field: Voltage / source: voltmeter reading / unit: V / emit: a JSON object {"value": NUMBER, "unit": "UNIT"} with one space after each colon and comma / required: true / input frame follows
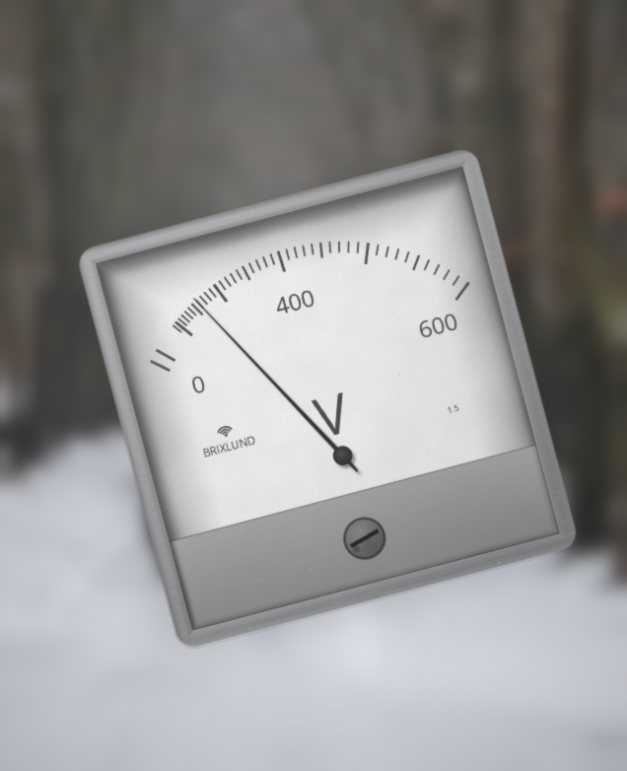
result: {"value": 260, "unit": "V"}
